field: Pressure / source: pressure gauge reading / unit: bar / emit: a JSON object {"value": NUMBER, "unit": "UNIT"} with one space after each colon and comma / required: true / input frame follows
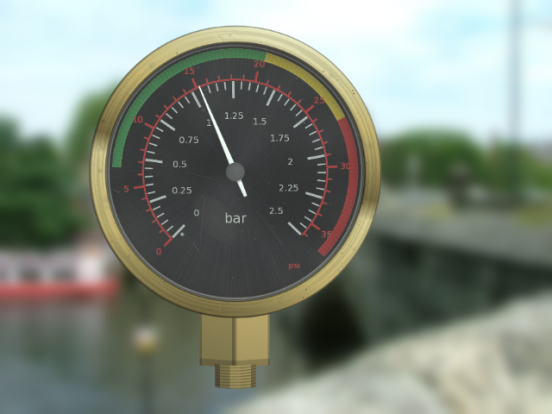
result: {"value": 1.05, "unit": "bar"}
